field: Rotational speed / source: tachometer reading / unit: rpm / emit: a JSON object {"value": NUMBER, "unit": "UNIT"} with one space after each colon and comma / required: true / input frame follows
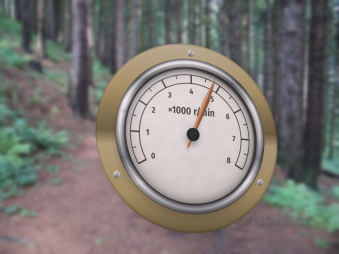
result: {"value": 4750, "unit": "rpm"}
